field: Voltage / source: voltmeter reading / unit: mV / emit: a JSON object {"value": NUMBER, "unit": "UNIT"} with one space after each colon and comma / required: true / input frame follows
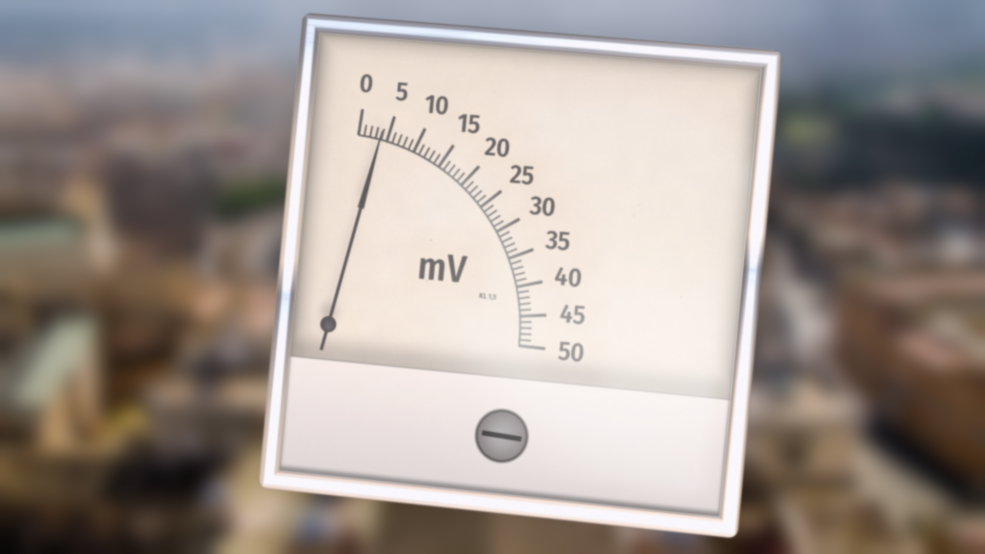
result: {"value": 4, "unit": "mV"}
